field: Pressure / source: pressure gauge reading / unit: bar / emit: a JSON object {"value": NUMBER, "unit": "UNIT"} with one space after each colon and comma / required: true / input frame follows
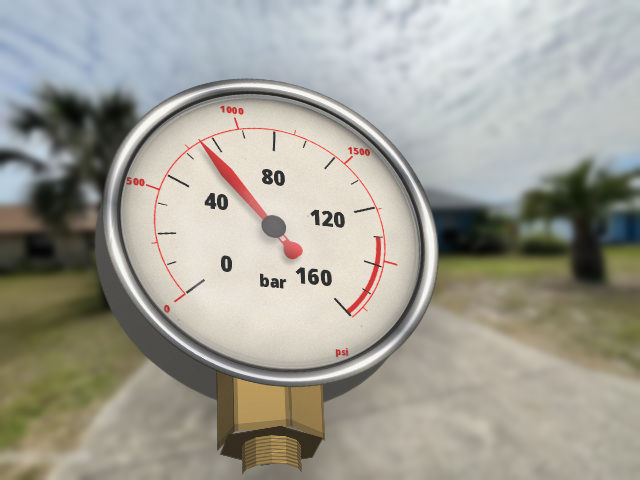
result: {"value": 55, "unit": "bar"}
